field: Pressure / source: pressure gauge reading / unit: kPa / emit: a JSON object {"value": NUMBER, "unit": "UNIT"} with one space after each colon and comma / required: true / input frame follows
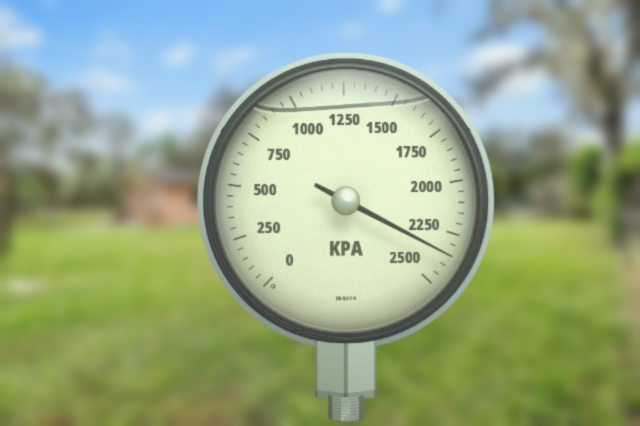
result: {"value": 2350, "unit": "kPa"}
